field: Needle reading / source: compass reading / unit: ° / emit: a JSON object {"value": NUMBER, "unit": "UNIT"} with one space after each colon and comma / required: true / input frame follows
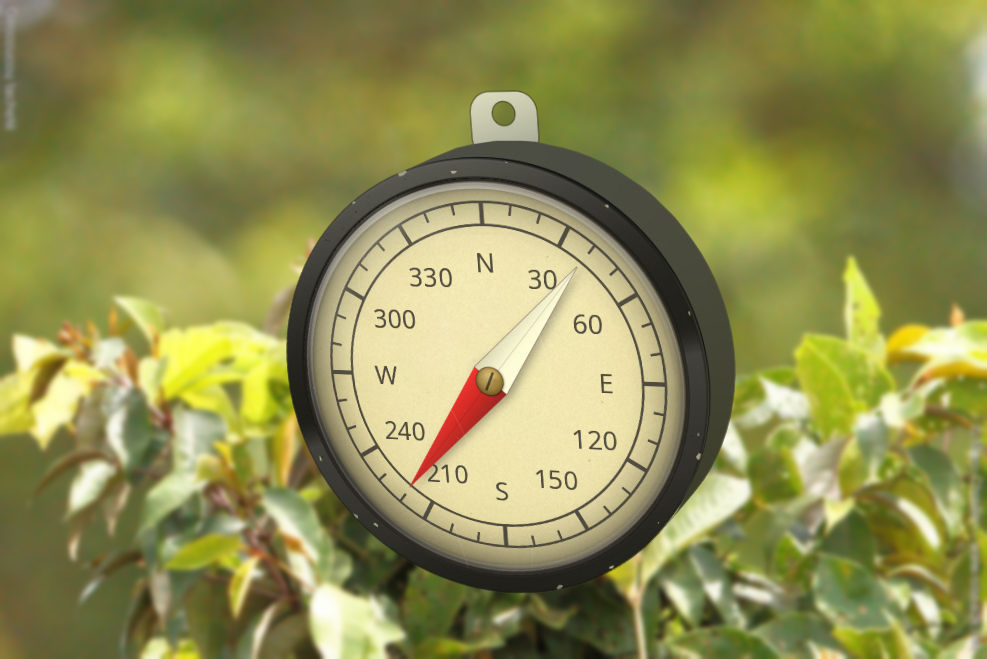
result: {"value": 220, "unit": "°"}
